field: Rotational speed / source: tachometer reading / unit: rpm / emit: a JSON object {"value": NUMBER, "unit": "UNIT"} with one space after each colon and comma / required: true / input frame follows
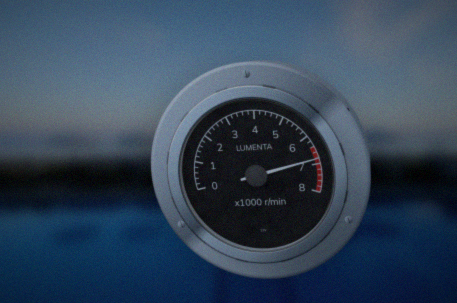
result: {"value": 6800, "unit": "rpm"}
